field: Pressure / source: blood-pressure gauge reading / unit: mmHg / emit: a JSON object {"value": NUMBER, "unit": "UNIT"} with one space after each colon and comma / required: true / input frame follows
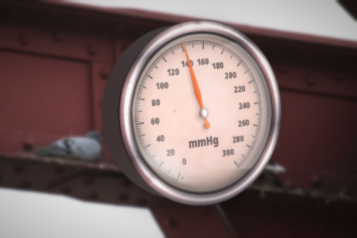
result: {"value": 140, "unit": "mmHg"}
